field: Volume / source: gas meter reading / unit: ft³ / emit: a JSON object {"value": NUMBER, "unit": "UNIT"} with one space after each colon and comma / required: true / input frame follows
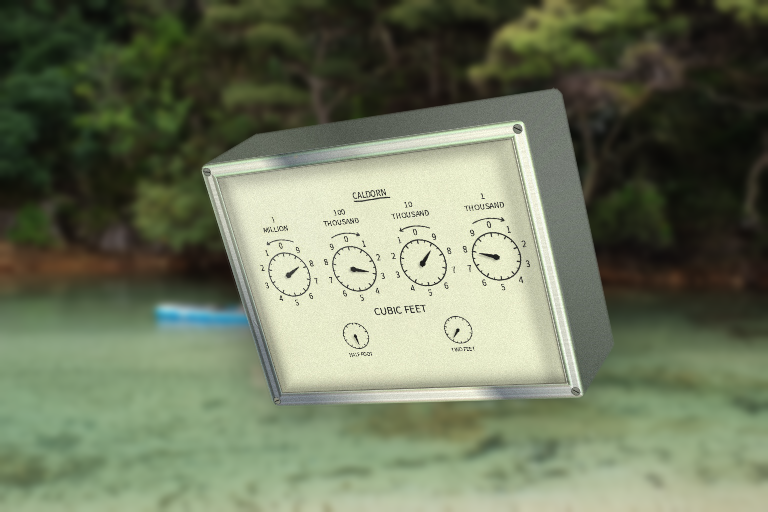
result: {"value": 828800, "unit": "ft³"}
